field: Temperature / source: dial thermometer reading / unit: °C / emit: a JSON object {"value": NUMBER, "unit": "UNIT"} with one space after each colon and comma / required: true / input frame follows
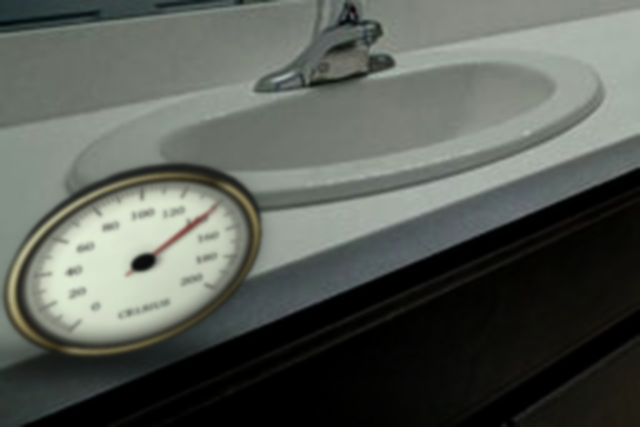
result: {"value": 140, "unit": "°C"}
